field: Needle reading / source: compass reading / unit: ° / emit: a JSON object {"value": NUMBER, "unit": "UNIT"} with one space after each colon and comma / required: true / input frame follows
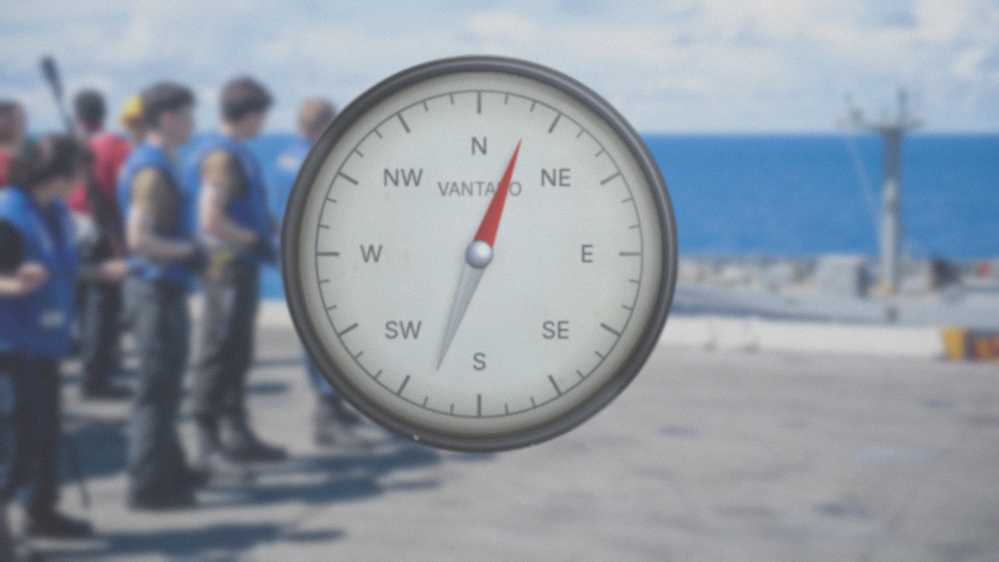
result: {"value": 20, "unit": "°"}
